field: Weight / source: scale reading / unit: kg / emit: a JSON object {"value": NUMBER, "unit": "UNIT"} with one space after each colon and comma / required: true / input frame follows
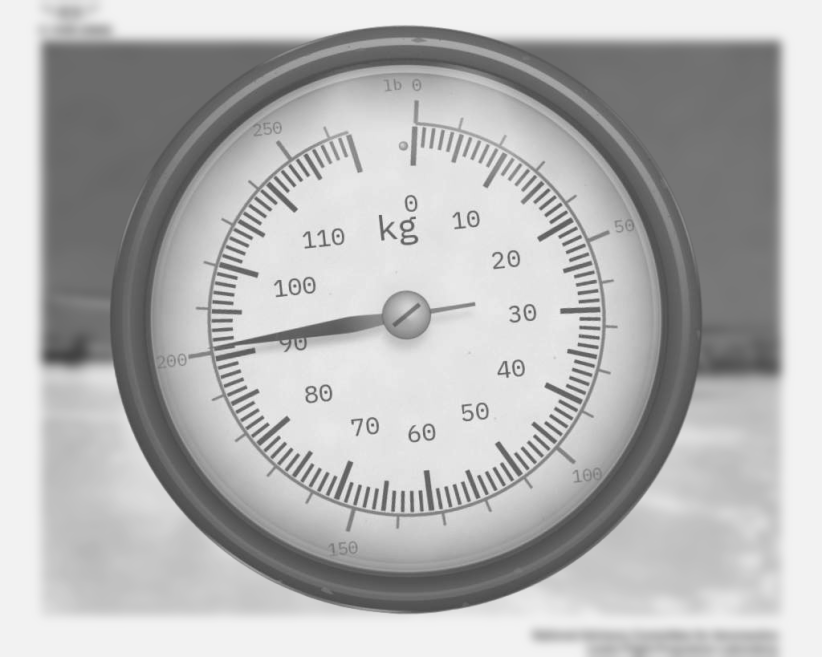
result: {"value": 91, "unit": "kg"}
